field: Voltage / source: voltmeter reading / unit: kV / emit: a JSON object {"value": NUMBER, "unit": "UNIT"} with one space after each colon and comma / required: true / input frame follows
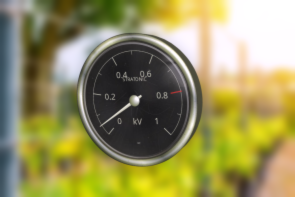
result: {"value": 0.05, "unit": "kV"}
